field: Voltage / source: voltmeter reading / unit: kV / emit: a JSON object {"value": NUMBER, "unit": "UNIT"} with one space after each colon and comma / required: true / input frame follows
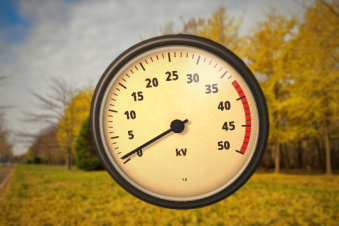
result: {"value": 1, "unit": "kV"}
